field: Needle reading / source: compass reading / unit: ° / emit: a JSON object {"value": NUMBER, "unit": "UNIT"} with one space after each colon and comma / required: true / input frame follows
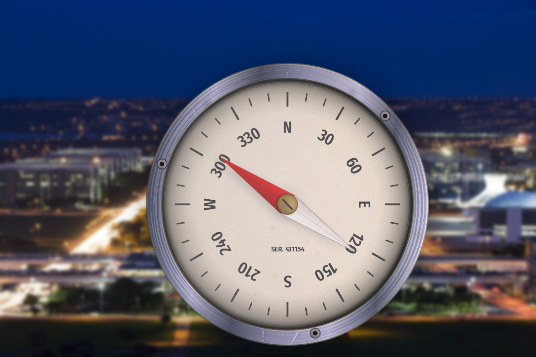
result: {"value": 305, "unit": "°"}
